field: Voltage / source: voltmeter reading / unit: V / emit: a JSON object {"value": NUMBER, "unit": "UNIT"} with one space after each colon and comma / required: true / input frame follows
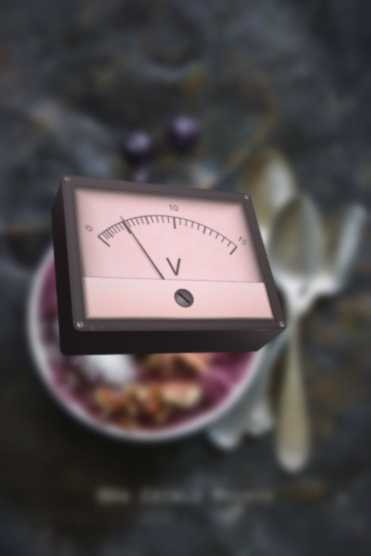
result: {"value": 5, "unit": "V"}
